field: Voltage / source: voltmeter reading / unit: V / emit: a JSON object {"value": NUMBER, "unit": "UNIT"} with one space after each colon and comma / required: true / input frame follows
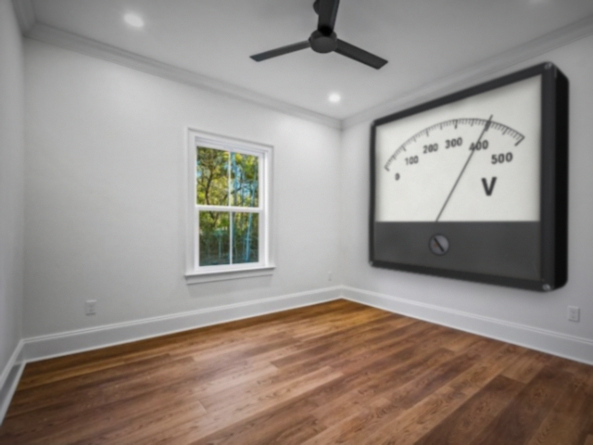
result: {"value": 400, "unit": "V"}
